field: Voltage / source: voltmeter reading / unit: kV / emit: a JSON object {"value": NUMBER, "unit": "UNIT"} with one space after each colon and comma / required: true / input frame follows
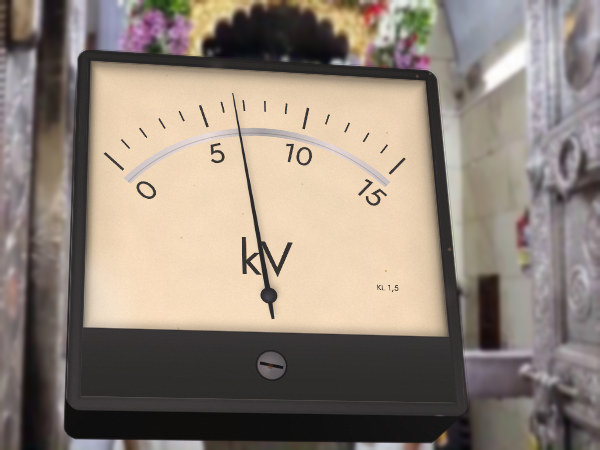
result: {"value": 6.5, "unit": "kV"}
